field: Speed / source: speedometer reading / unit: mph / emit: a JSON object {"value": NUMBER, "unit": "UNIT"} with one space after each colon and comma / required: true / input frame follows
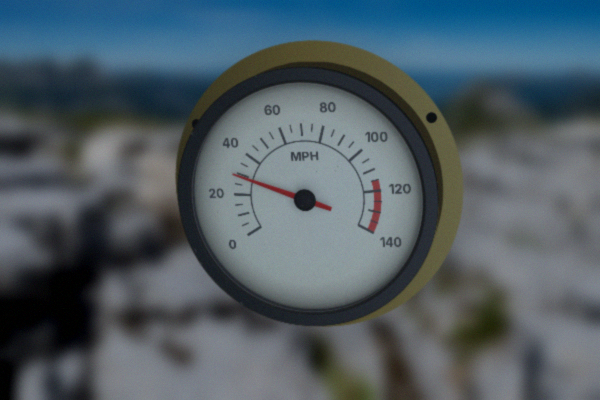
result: {"value": 30, "unit": "mph"}
